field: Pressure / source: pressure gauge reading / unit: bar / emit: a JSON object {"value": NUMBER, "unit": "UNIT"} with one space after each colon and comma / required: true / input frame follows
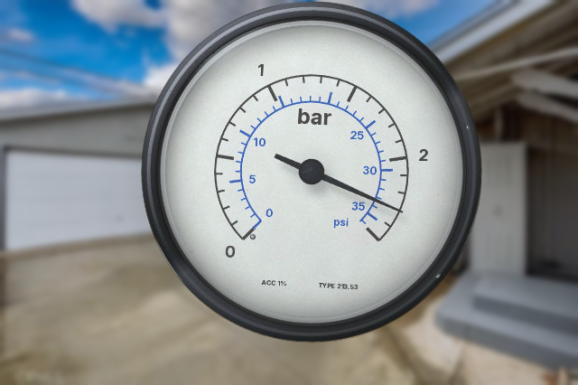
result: {"value": 2.3, "unit": "bar"}
